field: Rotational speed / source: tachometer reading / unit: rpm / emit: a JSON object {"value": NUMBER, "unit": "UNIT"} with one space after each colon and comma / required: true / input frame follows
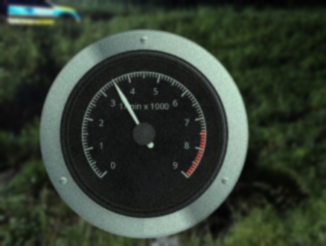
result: {"value": 3500, "unit": "rpm"}
